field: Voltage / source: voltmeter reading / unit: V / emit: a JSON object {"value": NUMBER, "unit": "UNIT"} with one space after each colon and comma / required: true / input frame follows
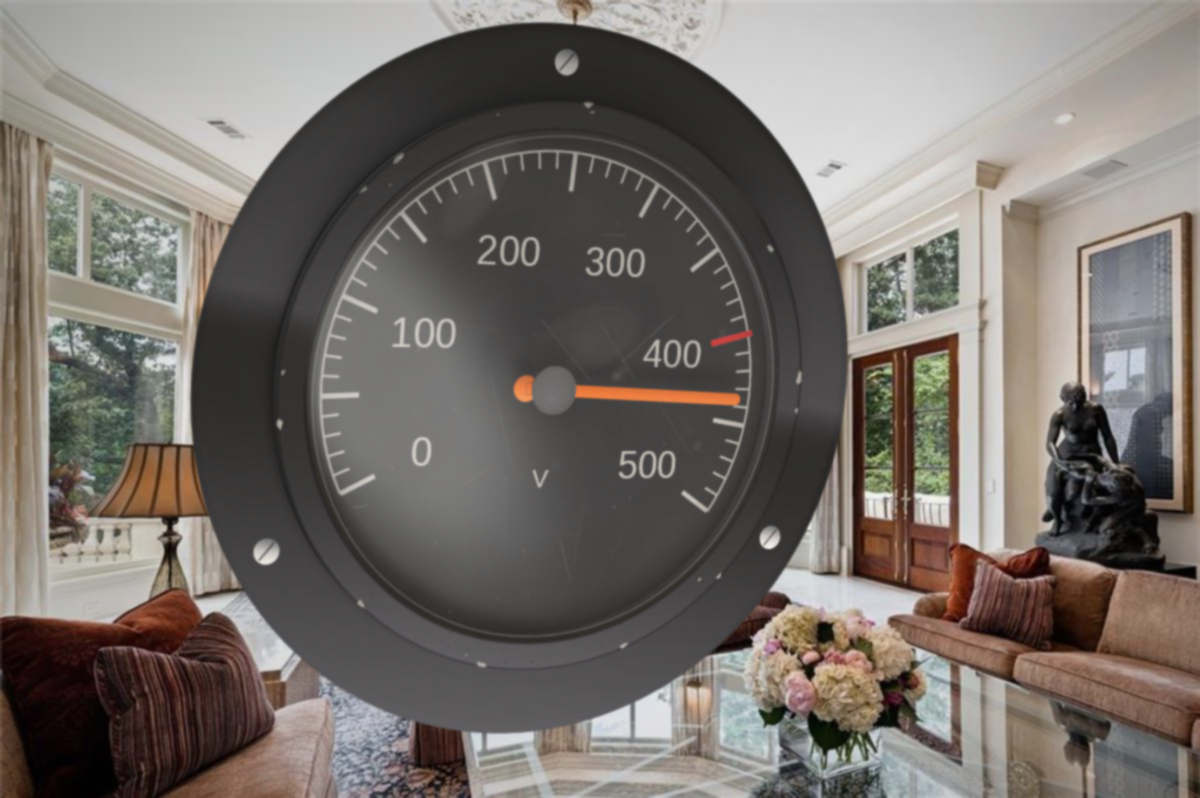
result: {"value": 435, "unit": "V"}
